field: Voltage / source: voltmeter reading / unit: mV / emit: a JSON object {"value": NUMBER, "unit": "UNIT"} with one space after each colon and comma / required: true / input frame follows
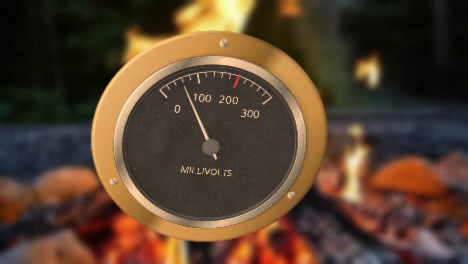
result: {"value": 60, "unit": "mV"}
